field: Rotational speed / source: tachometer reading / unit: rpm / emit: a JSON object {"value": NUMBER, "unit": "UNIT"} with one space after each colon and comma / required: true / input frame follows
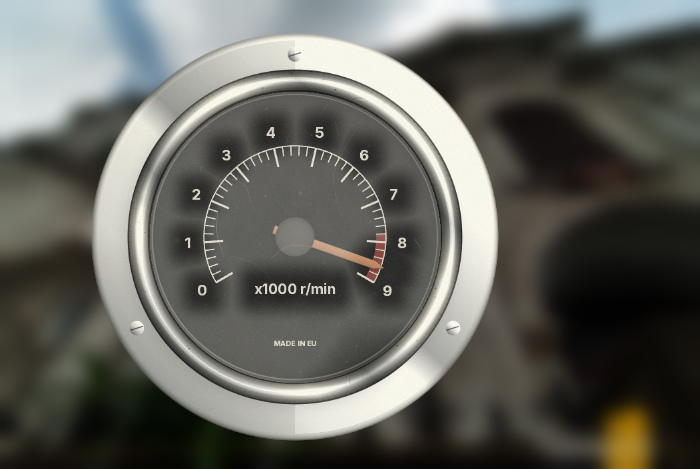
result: {"value": 8600, "unit": "rpm"}
